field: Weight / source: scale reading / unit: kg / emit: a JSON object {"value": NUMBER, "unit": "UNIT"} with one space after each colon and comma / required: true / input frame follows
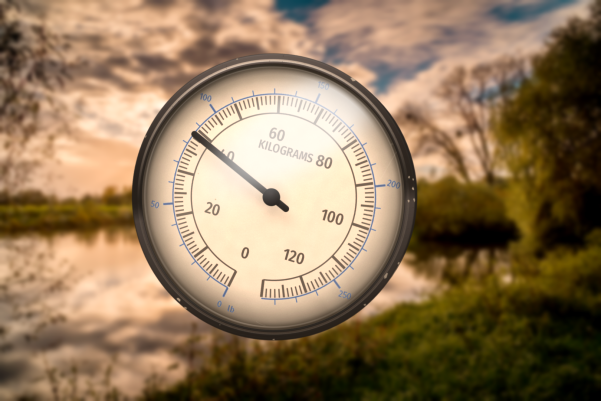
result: {"value": 39, "unit": "kg"}
